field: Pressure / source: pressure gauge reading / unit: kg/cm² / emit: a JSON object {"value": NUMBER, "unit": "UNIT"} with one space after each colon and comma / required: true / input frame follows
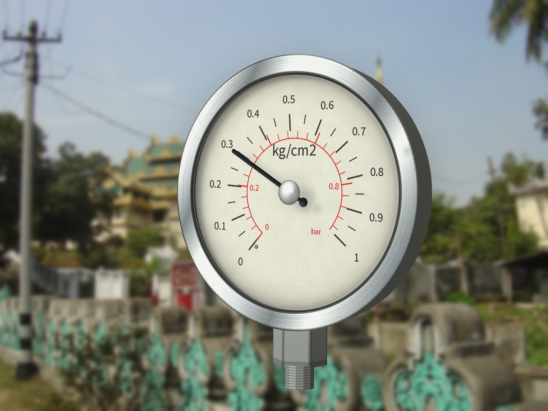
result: {"value": 0.3, "unit": "kg/cm²"}
